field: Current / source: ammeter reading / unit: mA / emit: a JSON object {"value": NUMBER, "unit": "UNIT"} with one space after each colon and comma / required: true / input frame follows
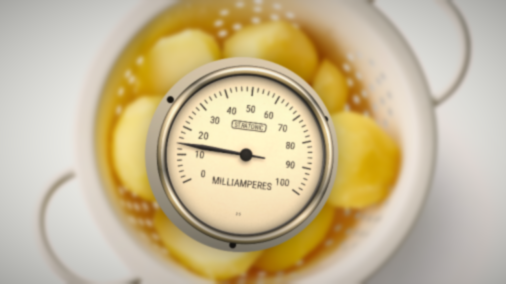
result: {"value": 14, "unit": "mA"}
